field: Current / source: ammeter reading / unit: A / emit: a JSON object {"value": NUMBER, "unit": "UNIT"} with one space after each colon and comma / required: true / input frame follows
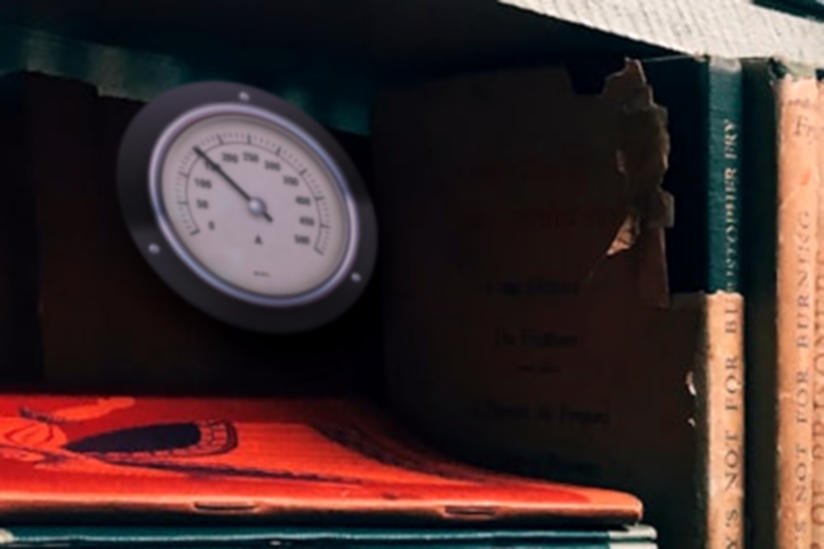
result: {"value": 150, "unit": "A"}
